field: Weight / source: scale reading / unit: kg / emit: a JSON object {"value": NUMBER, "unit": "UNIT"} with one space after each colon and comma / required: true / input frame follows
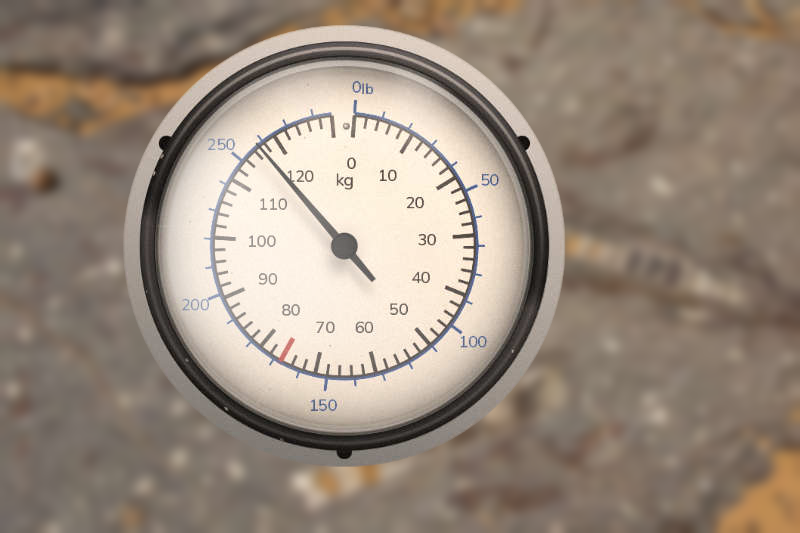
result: {"value": 117, "unit": "kg"}
